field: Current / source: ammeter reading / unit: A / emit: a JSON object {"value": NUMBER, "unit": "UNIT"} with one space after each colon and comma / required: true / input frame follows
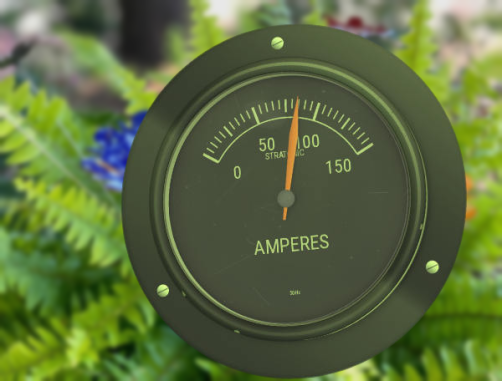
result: {"value": 85, "unit": "A"}
